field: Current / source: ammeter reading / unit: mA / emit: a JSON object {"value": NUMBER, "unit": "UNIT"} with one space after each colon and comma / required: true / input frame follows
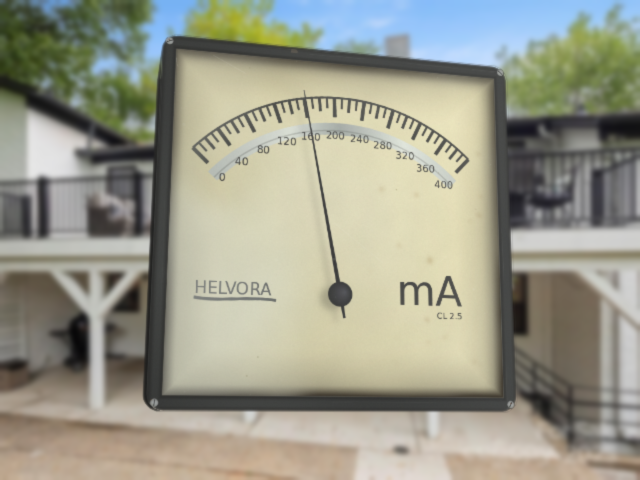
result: {"value": 160, "unit": "mA"}
